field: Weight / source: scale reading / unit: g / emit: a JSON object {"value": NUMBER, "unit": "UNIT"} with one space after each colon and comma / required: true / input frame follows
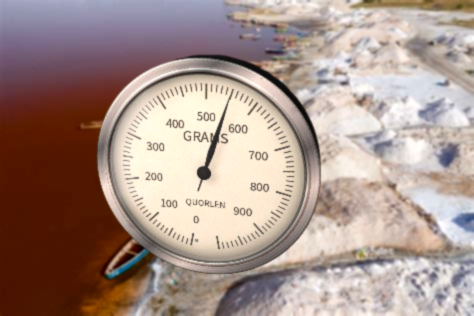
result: {"value": 550, "unit": "g"}
